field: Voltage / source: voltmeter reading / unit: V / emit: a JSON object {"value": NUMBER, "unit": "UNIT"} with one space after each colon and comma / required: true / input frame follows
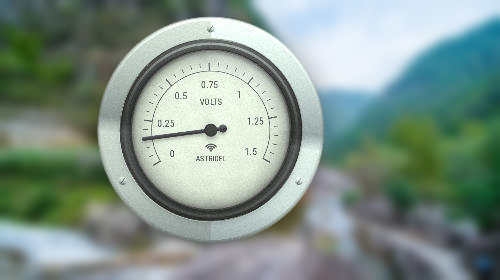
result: {"value": 0.15, "unit": "V"}
